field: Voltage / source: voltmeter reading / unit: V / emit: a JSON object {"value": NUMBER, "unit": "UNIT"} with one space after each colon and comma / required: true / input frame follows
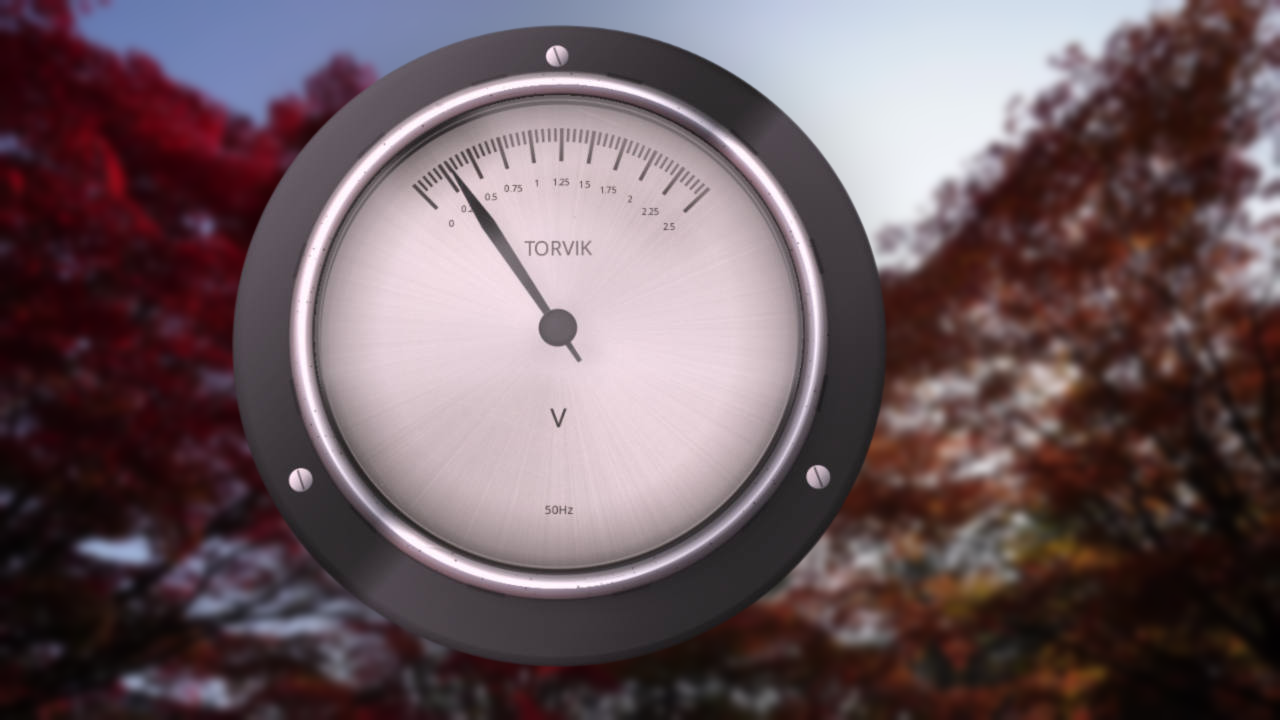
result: {"value": 0.3, "unit": "V"}
